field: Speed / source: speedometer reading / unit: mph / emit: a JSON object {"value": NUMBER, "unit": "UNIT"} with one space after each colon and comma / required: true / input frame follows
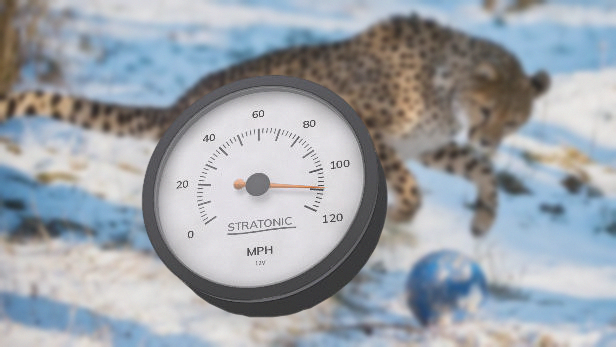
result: {"value": 110, "unit": "mph"}
